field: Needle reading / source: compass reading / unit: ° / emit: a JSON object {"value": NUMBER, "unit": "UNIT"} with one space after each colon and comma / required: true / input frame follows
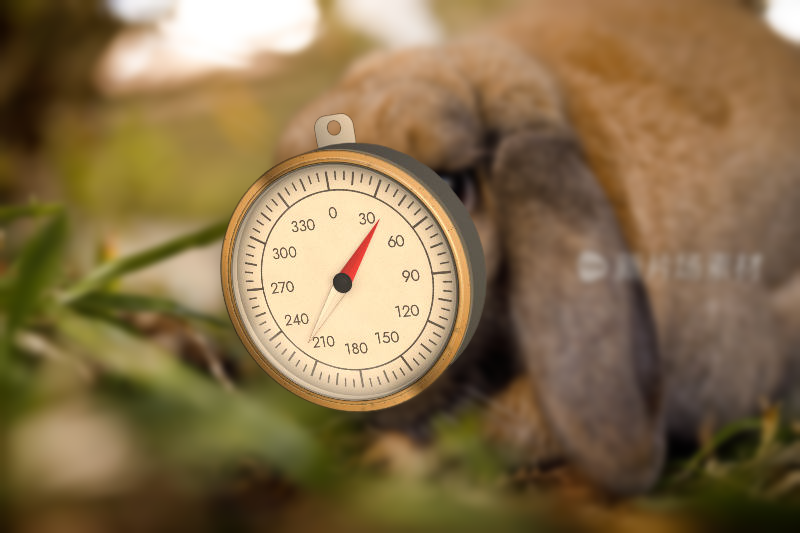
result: {"value": 40, "unit": "°"}
